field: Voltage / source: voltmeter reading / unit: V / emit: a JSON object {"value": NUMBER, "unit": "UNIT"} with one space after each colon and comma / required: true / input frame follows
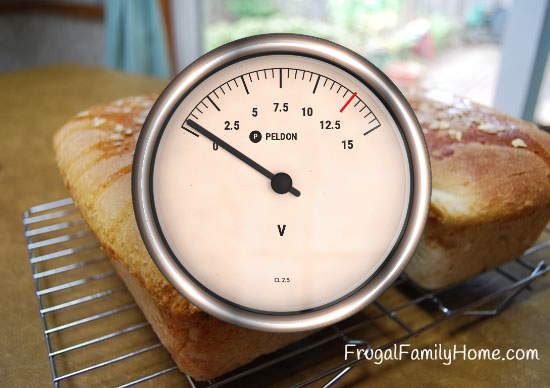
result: {"value": 0.5, "unit": "V"}
